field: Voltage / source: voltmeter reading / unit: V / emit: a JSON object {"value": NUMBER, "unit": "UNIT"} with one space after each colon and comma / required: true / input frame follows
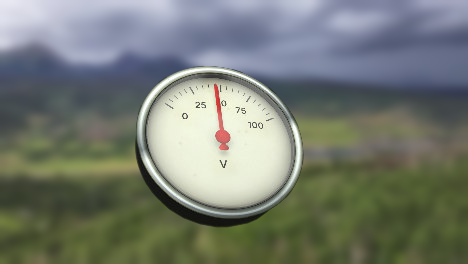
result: {"value": 45, "unit": "V"}
